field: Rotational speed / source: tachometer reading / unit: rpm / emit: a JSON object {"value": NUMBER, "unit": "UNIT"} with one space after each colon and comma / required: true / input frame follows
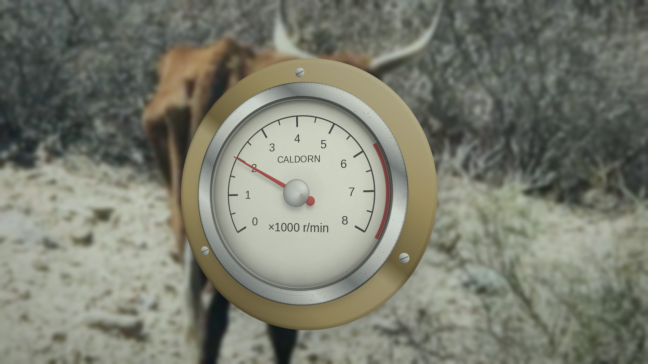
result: {"value": 2000, "unit": "rpm"}
